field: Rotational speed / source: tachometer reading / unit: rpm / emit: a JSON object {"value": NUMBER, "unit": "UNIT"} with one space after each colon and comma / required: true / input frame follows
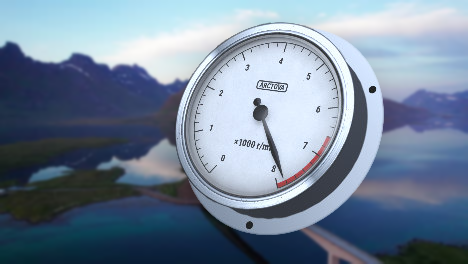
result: {"value": 7800, "unit": "rpm"}
